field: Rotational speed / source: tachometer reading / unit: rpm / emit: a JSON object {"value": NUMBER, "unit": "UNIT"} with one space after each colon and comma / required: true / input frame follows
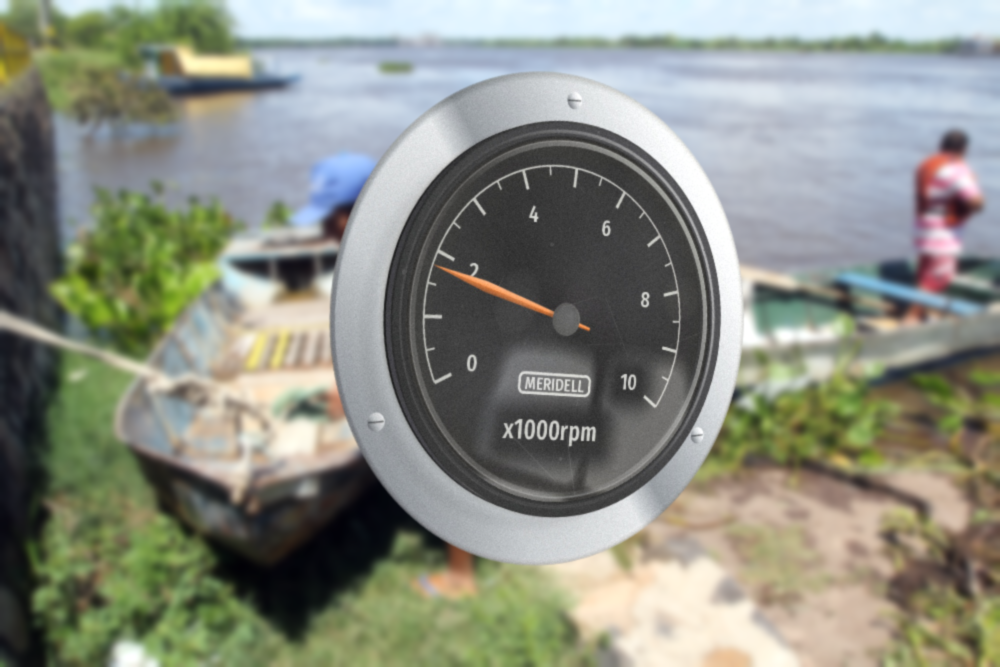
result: {"value": 1750, "unit": "rpm"}
